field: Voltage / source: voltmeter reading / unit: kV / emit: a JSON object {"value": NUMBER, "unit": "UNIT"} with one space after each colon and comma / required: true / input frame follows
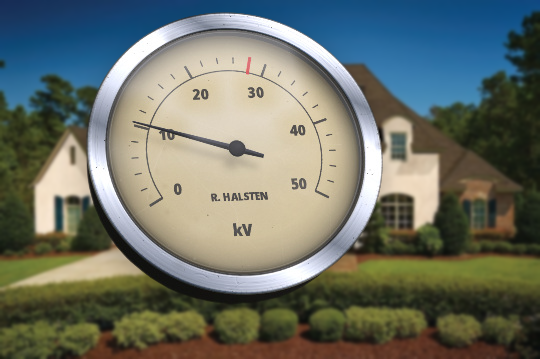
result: {"value": 10, "unit": "kV"}
